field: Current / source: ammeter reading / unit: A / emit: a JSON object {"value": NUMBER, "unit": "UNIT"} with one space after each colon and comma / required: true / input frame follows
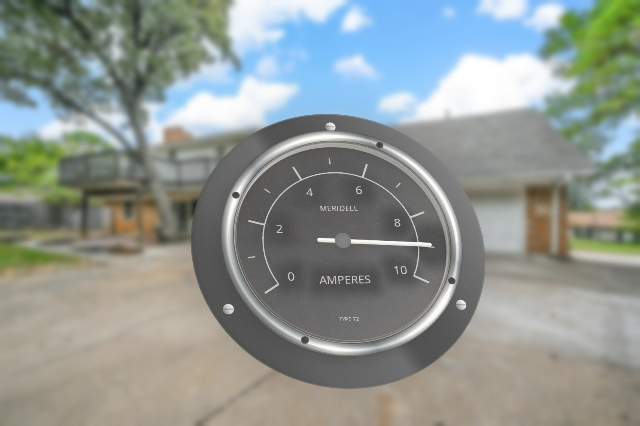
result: {"value": 9, "unit": "A"}
